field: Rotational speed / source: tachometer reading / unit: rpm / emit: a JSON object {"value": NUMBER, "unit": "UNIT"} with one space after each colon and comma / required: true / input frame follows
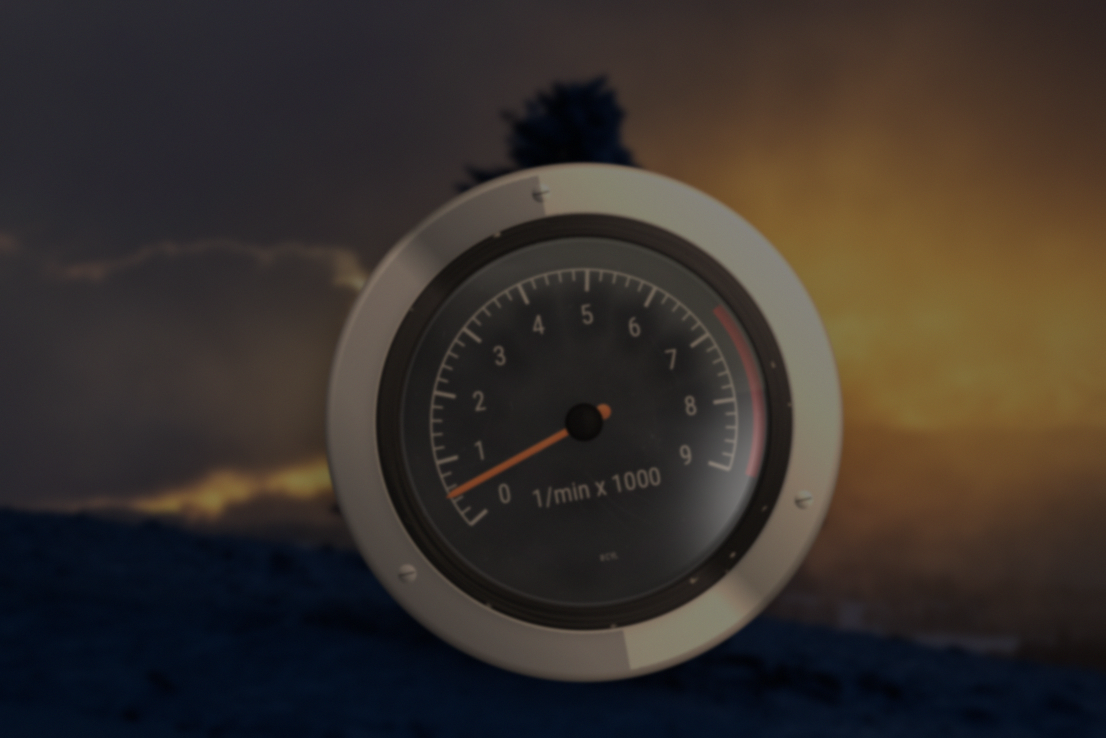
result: {"value": 500, "unit": "rpm"}
